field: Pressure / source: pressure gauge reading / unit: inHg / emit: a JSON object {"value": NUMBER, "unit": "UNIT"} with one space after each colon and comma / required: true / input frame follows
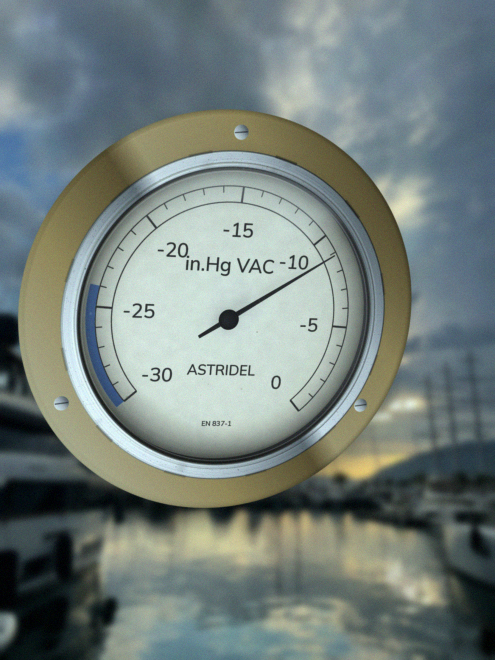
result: {"value": -9, "unit": "inHg"}
